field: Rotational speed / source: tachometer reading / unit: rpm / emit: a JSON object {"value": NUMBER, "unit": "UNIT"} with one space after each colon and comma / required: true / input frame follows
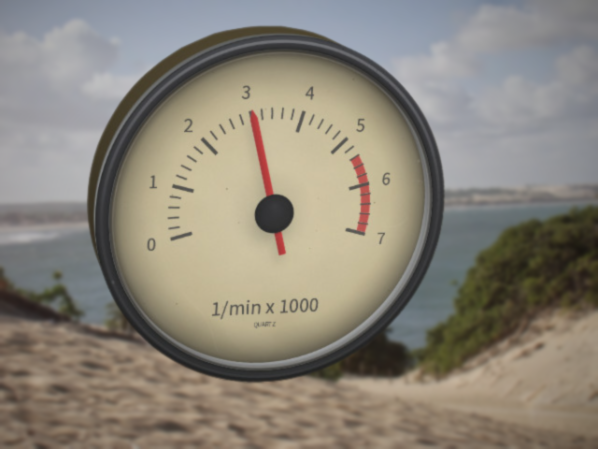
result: {"value": 3000, "unit": "rpm"}
